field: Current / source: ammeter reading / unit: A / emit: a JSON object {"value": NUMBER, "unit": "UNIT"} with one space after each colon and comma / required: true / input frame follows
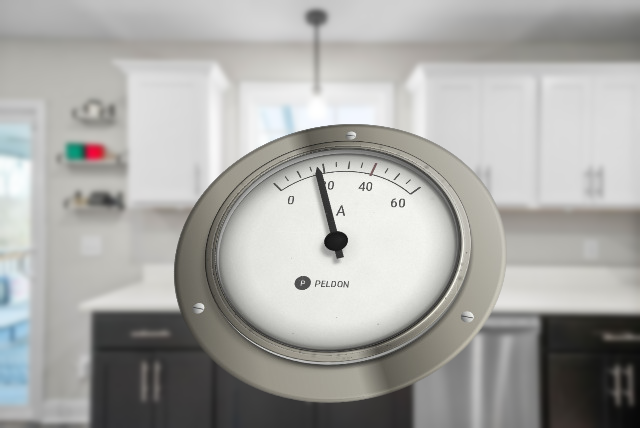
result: {"value": 17.5, "unit": "A"}
